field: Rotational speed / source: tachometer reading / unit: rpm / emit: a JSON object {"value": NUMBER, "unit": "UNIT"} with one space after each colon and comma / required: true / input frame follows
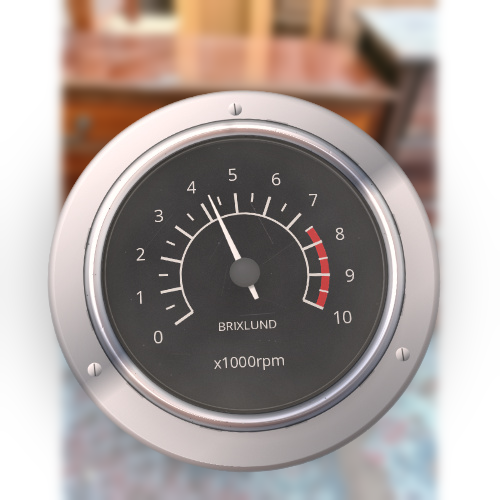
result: {"value": 4250, "unit": "rpm"}
